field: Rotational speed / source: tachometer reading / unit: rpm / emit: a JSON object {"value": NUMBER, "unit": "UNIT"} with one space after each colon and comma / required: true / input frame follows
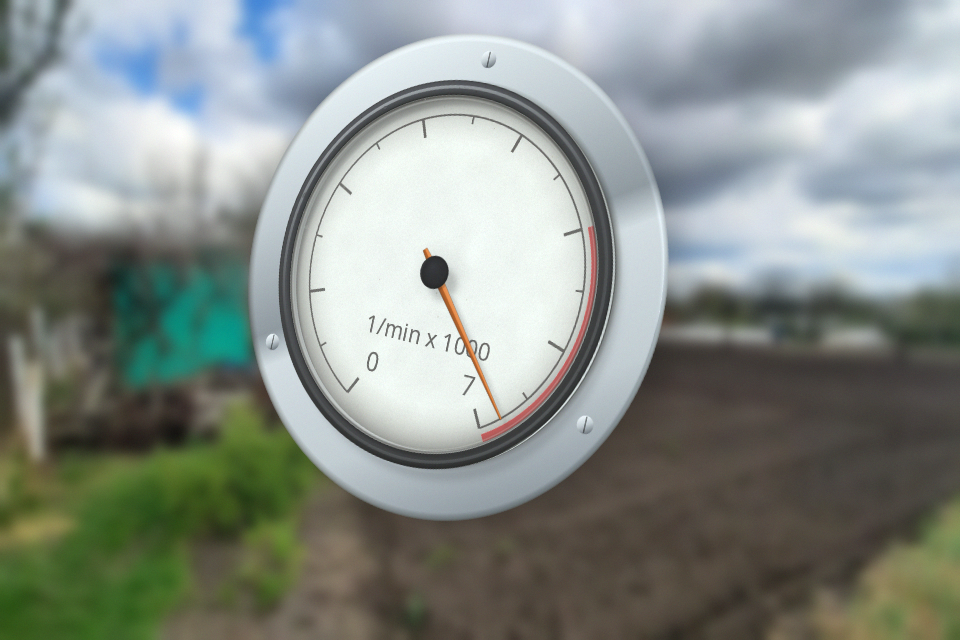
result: {"value": 6750, "unit": "rpm"}
